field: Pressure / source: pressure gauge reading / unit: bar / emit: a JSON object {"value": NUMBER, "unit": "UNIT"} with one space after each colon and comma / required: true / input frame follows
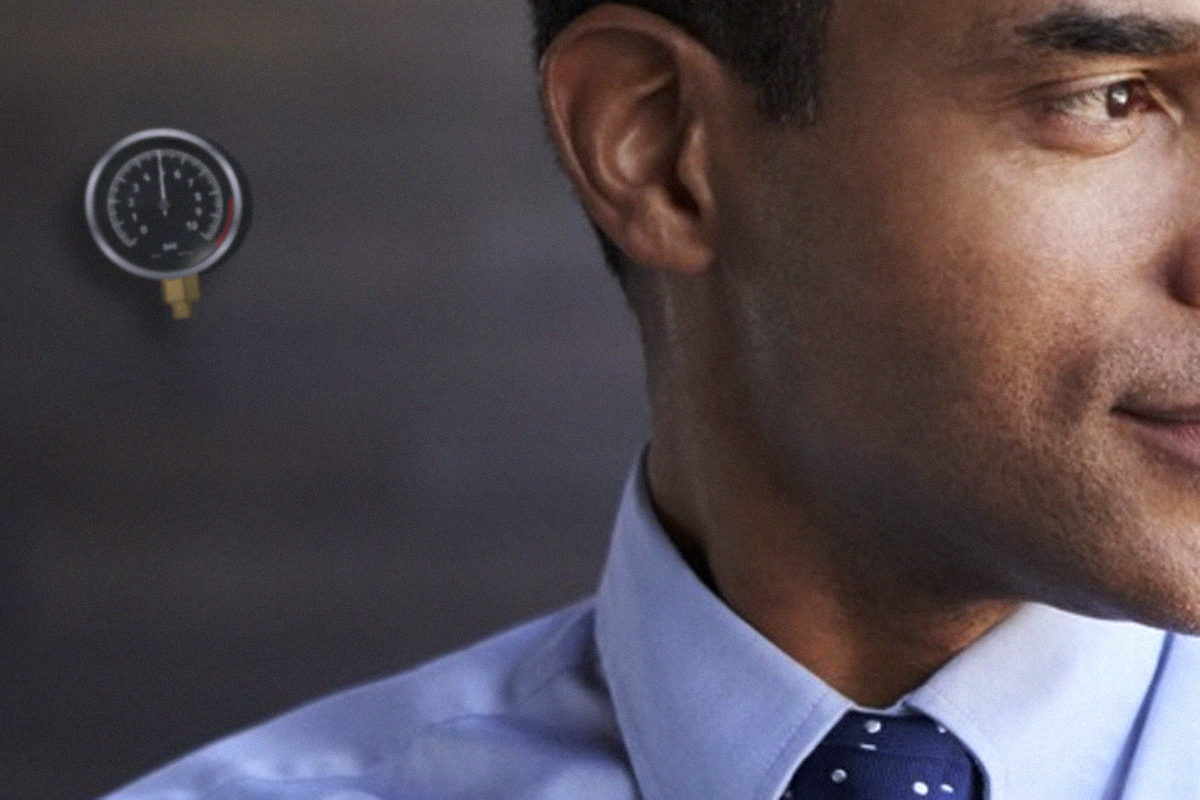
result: {"value": 5, "unit": "bar"}
